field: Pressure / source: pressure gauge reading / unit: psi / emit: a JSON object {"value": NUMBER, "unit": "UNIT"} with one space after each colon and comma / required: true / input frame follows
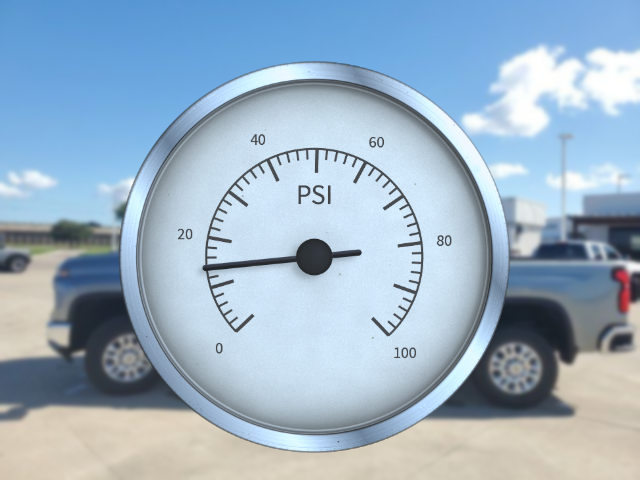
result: {"value": 14, "unit": "psi"}
